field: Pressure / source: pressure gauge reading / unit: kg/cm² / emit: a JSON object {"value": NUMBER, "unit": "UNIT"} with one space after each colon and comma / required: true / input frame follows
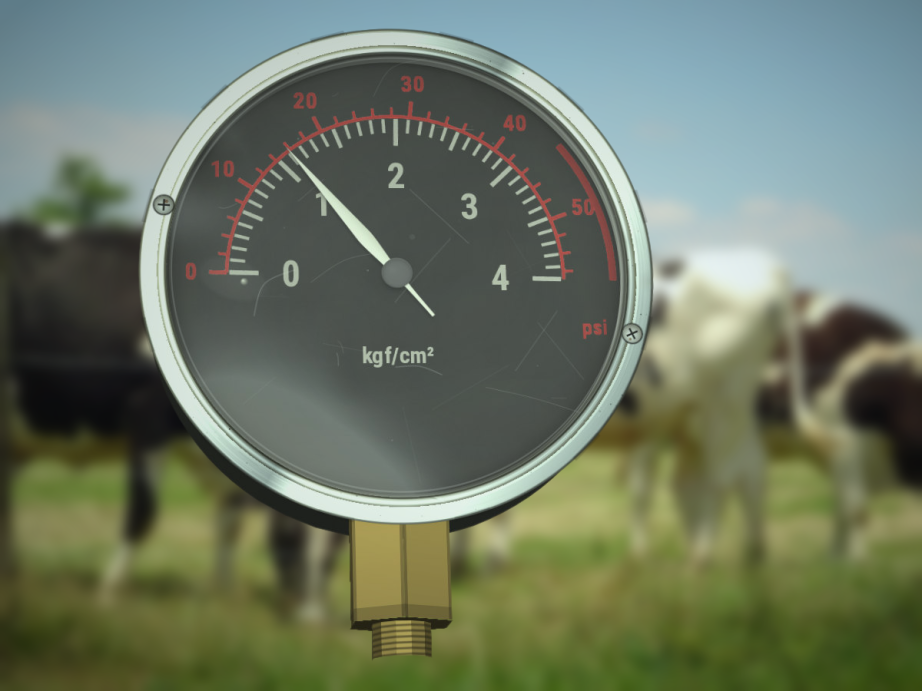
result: {"value": 1.1, "unit": "kg/cm²"}
